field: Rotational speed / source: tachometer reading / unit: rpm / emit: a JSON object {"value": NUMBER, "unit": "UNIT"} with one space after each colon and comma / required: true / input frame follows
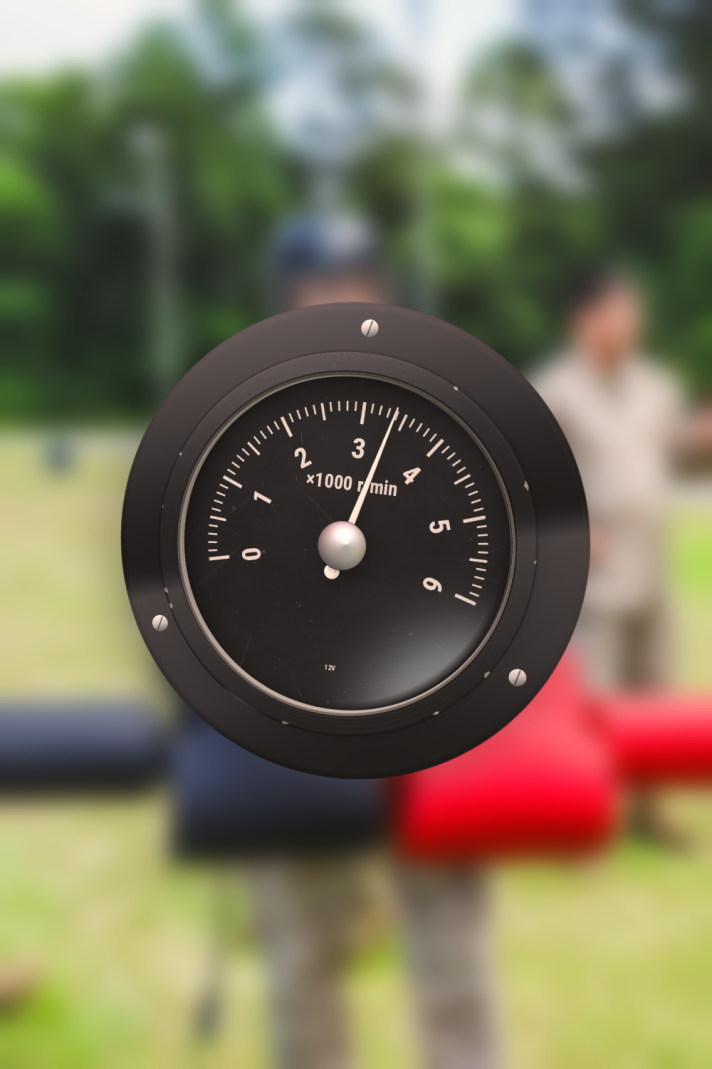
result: {"value": 3400, "unit": "rpm"}
